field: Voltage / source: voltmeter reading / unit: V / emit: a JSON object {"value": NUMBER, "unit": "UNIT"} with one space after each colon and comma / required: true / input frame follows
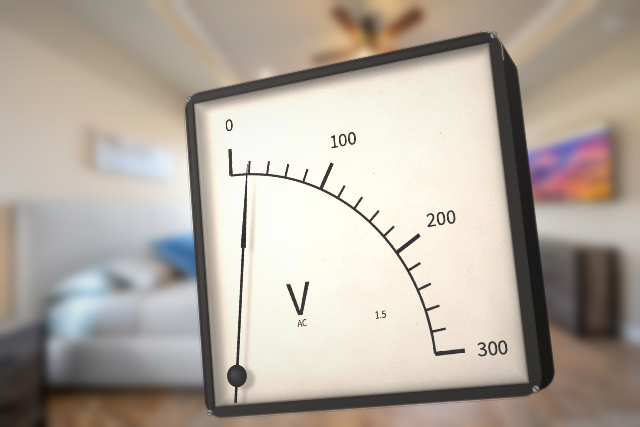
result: {"value": 20, "unit": "V"}
